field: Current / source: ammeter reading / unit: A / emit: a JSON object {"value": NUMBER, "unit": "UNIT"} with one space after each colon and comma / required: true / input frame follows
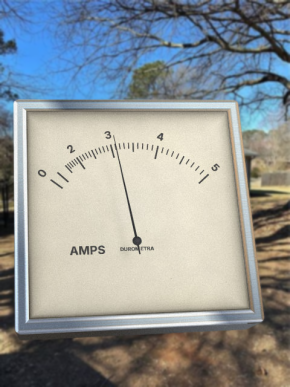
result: {"value": 3.1, "unit": "A"}
